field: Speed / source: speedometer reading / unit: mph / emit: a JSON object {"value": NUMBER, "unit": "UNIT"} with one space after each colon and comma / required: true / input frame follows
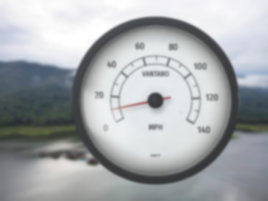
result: {"value": 10, "unit": "mph"}
